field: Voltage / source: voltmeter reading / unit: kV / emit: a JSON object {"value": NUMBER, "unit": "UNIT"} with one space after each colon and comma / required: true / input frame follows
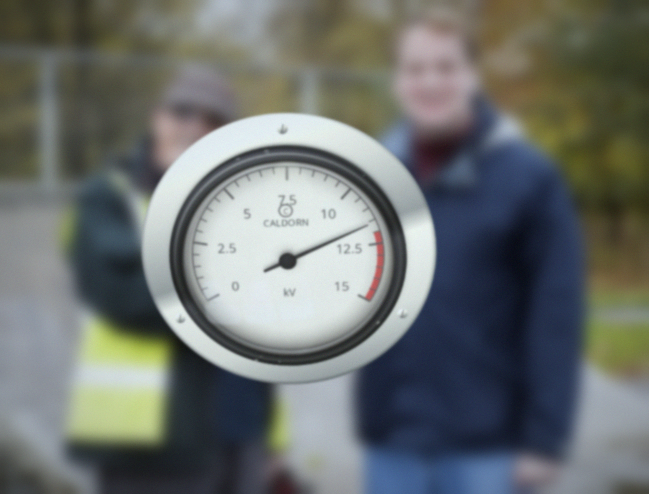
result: {"value": 11.5, "unit": "kV"}
